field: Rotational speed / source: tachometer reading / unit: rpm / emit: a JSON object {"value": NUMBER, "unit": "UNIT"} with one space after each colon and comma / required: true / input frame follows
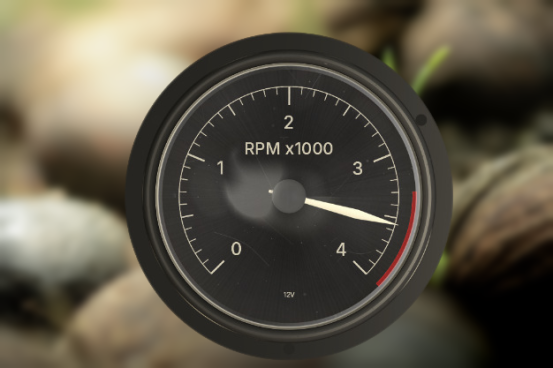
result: {"value": 3550, "unit": "rpm"}
